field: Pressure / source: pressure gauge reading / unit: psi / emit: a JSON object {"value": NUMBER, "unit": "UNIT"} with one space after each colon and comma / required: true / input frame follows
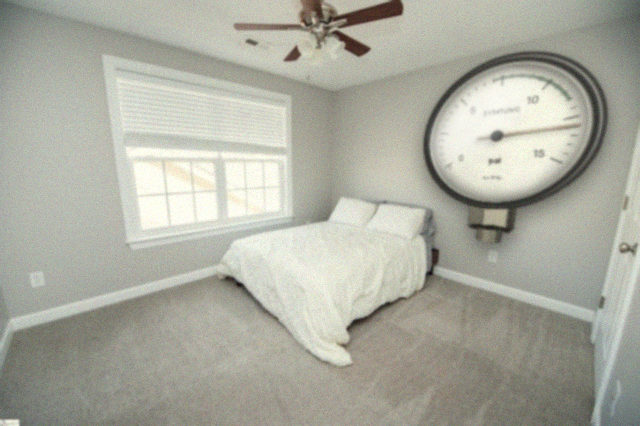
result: {"value": 13, "unit": "psi"}
